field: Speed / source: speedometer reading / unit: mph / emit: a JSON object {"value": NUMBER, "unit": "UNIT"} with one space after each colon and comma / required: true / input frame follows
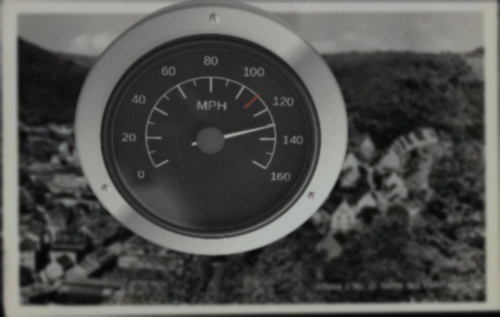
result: {"value": 130, "unit": "mph"}
